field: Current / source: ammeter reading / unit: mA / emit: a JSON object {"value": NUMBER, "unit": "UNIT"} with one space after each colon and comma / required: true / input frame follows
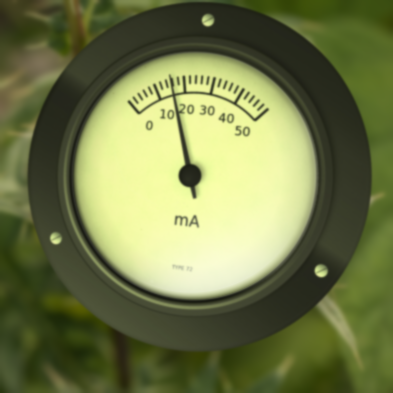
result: {"value": 16, "unit": "mA"}
